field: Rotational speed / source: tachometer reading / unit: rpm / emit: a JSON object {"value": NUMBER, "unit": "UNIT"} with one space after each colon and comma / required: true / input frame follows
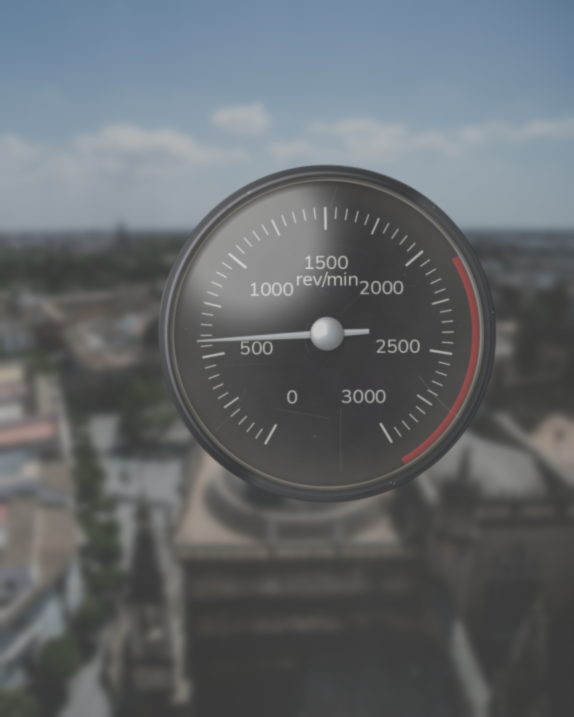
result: {"value": 575, "unit": "rpm"}
